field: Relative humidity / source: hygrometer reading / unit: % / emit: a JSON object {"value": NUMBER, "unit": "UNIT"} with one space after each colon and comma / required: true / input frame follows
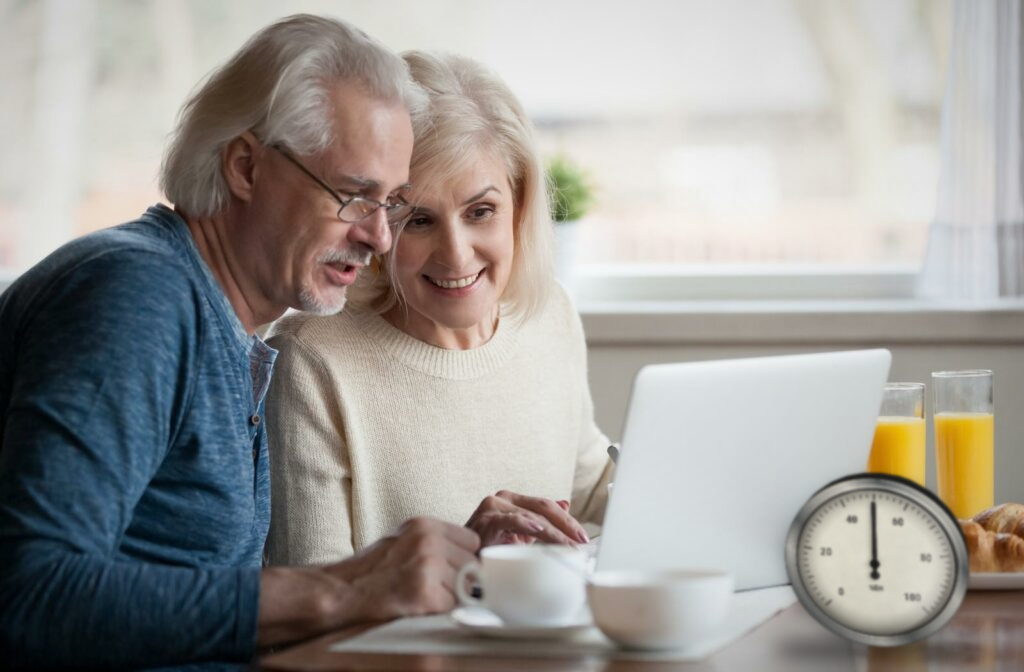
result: {"value": 50, "unit": "%"}
